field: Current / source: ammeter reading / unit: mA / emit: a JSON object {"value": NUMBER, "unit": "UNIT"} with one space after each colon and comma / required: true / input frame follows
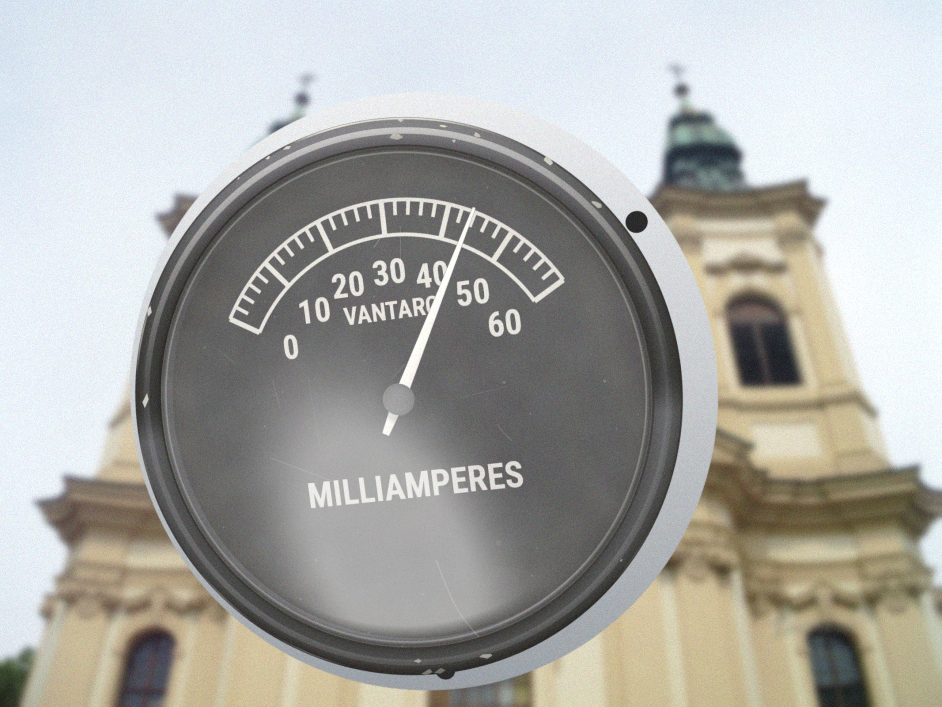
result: {"value": 44, "unit": "mA"}
